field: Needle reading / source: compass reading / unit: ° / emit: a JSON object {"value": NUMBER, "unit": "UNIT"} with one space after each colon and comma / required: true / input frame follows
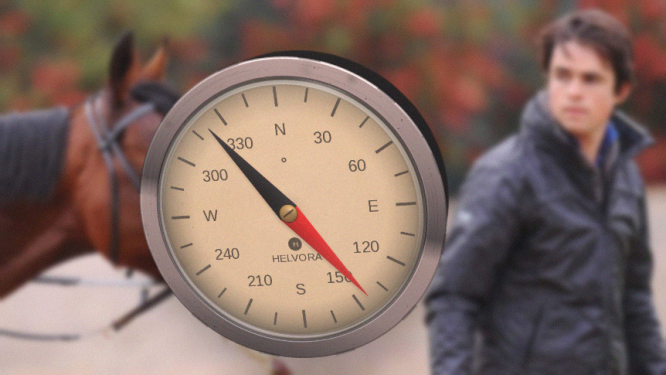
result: {"value": 142.5, "unit": "°"}
